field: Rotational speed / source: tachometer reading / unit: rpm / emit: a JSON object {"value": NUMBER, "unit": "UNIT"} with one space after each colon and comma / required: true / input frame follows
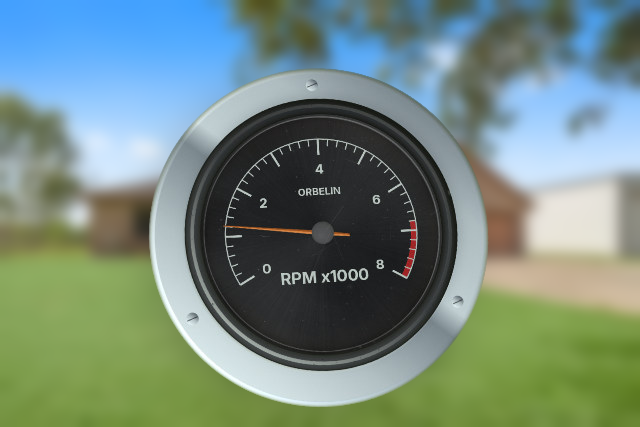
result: {"value": 1200, "unit": "rpm"}
